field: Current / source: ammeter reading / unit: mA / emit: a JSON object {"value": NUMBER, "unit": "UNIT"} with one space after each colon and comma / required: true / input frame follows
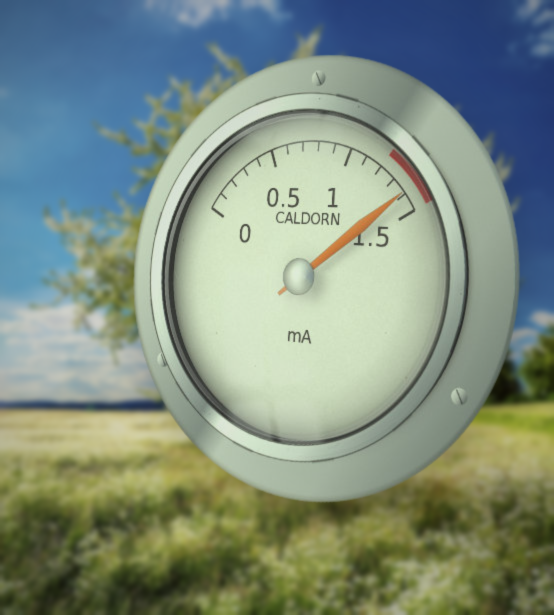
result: {"value": 1.4, "unit": "mA"}
